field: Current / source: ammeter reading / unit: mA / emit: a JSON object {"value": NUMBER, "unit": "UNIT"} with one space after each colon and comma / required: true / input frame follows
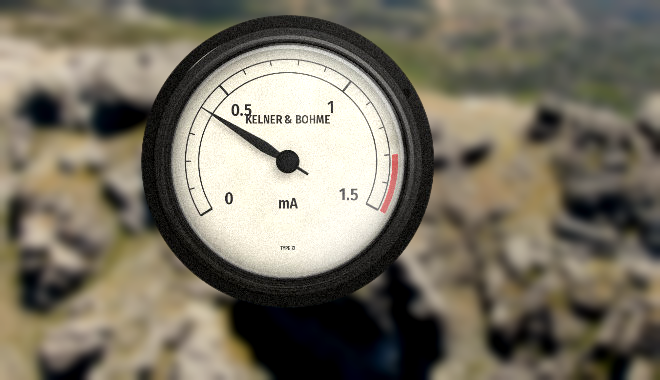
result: {"value": 0.4, "unit": "mA"}
